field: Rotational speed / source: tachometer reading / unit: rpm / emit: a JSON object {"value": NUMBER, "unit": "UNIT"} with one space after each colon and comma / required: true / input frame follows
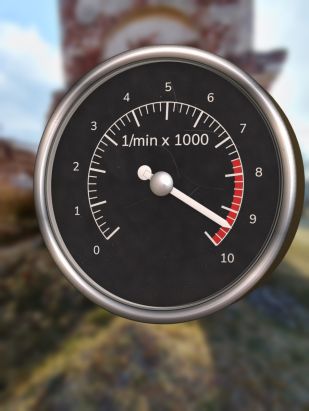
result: {"value": 9400, "unit": "rpm"}
